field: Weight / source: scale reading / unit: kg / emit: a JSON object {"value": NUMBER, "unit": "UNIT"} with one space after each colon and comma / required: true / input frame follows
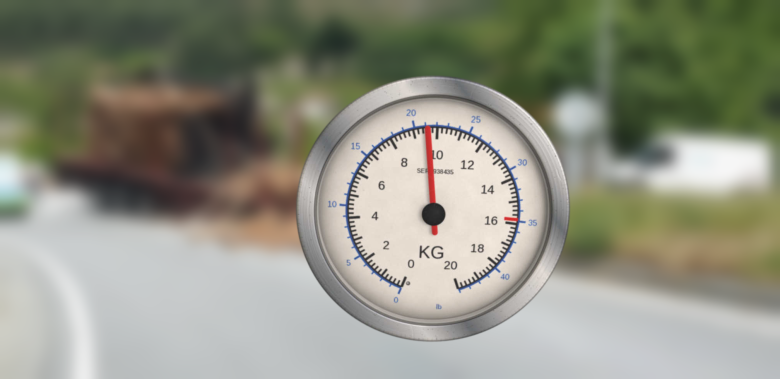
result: {"value": 9.6, "unit": "kg"}
